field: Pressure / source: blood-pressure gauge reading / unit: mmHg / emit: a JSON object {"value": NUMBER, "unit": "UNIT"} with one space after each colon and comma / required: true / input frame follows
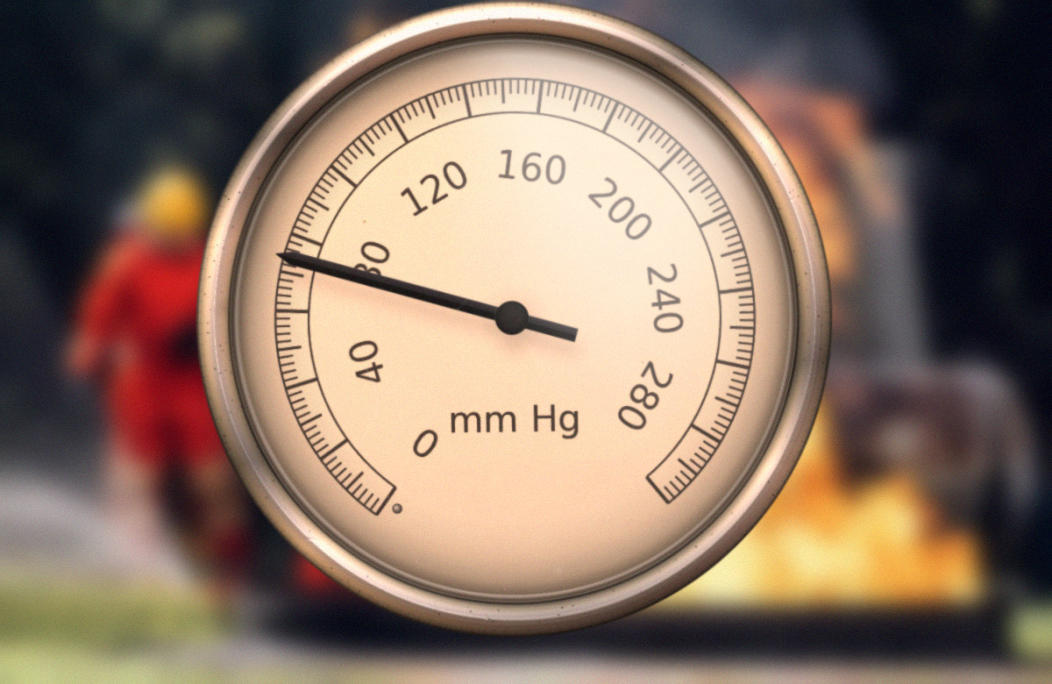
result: {"value": 74, "unit": "mmHg"}
